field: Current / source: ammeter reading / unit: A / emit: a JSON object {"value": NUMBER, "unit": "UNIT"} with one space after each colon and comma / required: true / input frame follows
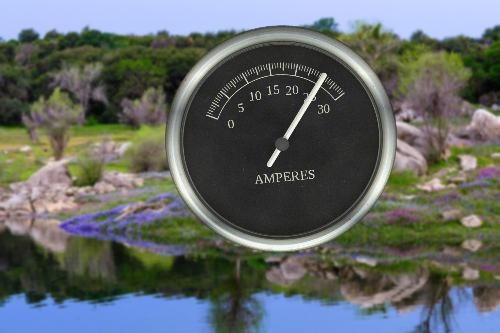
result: {"value": 25, "unit": "A"}
